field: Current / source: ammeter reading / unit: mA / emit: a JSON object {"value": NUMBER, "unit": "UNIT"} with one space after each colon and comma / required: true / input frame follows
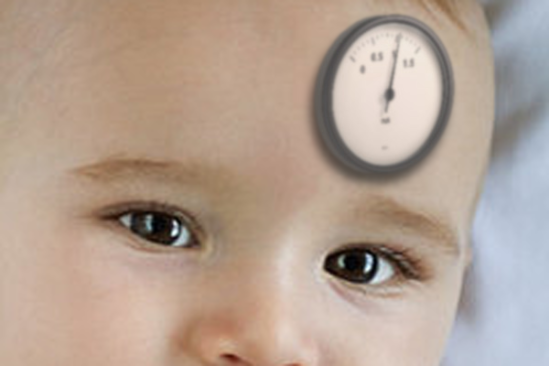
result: {"value": 1, "unit": "mA"}
